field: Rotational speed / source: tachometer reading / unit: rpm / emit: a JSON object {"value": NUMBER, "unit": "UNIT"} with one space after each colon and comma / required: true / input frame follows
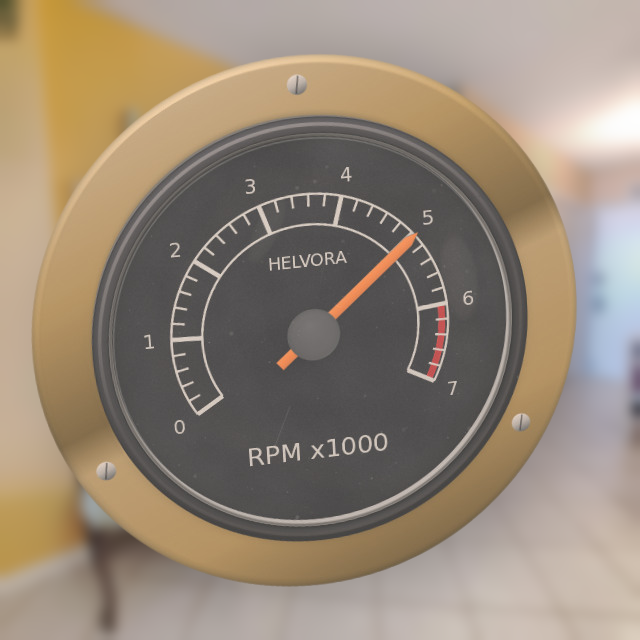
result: {"value": 5000, "unit": "rpm"}
